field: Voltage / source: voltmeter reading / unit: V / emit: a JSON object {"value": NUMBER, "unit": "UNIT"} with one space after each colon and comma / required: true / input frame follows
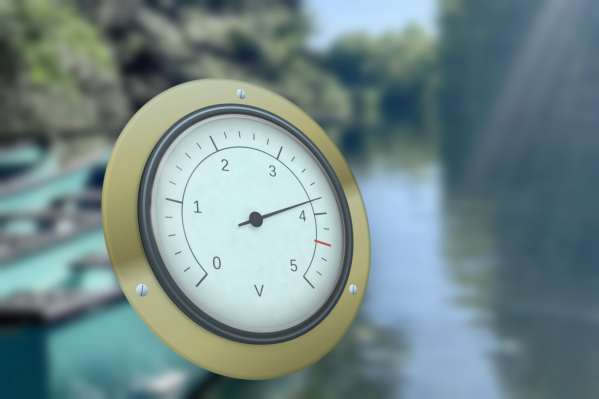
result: {"value": 3.8, "unit": "V"}
